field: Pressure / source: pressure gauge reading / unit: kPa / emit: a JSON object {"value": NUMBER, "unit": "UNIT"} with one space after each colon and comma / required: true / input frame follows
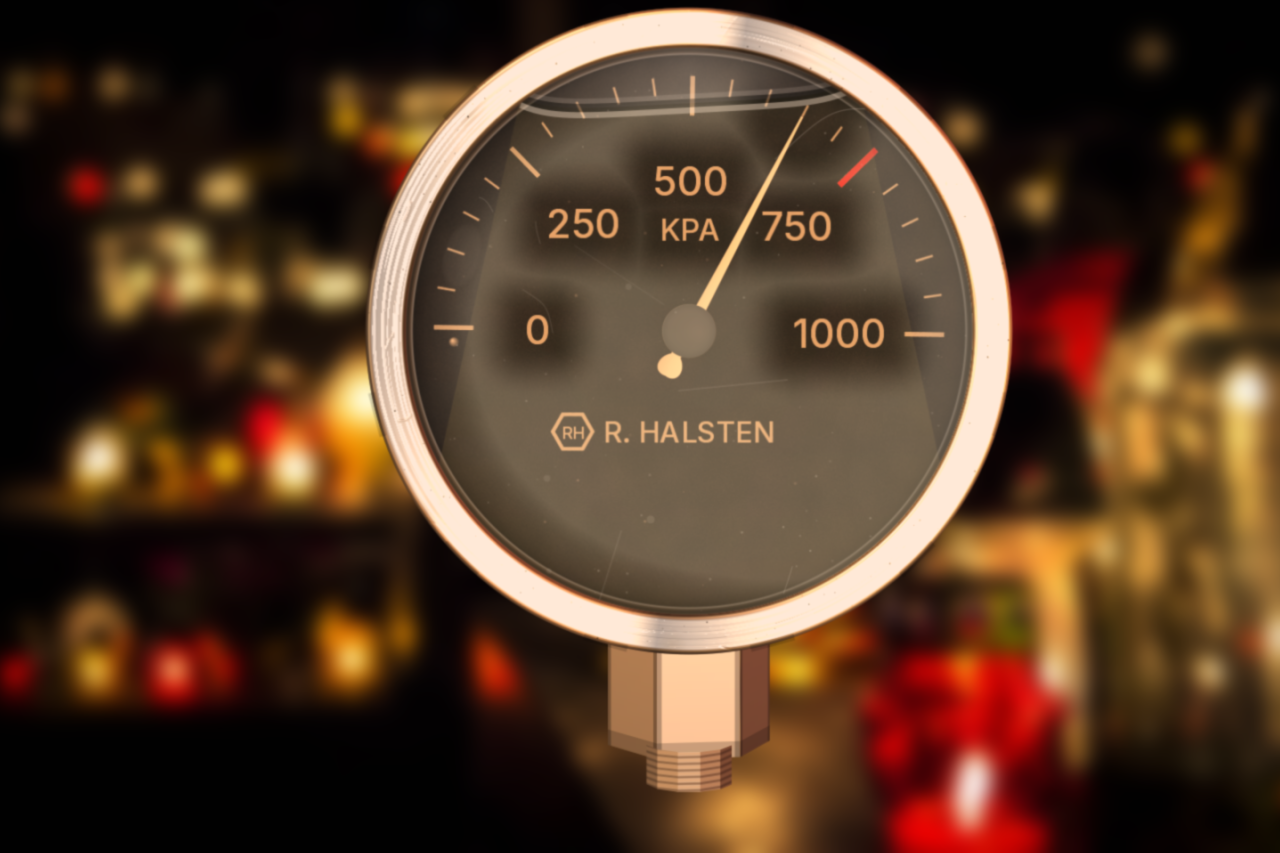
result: {"value": 650, "unit": "kPa"}
